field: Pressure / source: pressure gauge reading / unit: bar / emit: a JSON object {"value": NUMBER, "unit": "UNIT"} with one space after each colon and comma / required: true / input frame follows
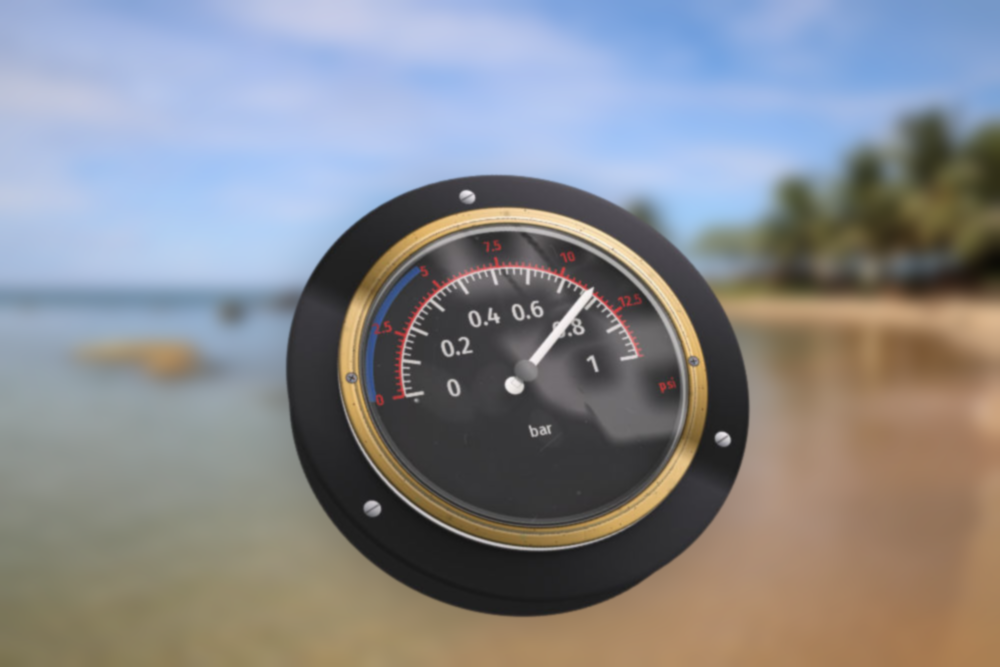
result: {"value": 0.78, "unit": "bar"}
